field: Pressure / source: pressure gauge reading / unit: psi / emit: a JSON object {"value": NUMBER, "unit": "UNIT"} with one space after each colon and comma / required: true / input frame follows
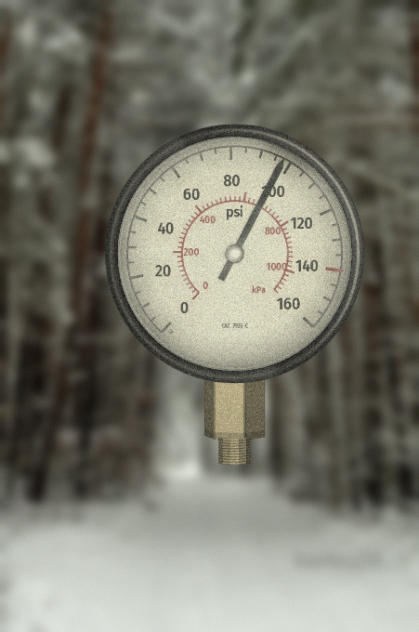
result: {"value": 97.5, "unit": "psi"}
